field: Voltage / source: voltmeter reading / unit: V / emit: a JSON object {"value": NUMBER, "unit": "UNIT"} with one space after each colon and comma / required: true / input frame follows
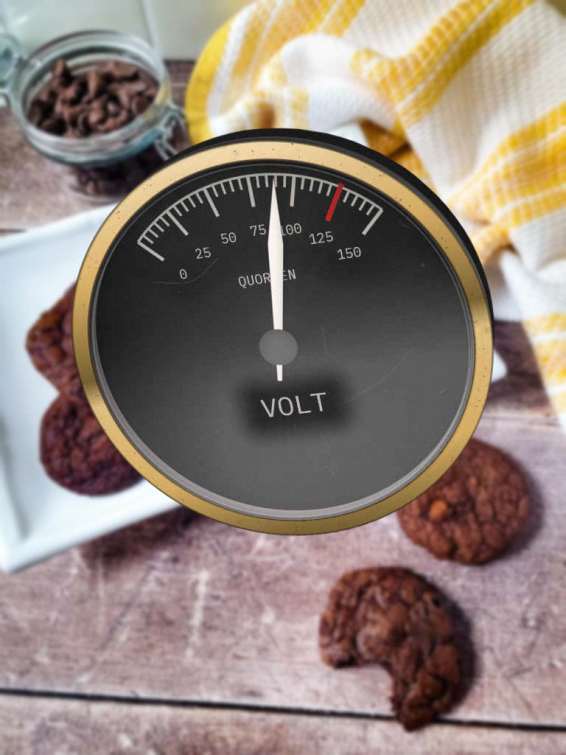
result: {"value": 90, "unit": "V"}
